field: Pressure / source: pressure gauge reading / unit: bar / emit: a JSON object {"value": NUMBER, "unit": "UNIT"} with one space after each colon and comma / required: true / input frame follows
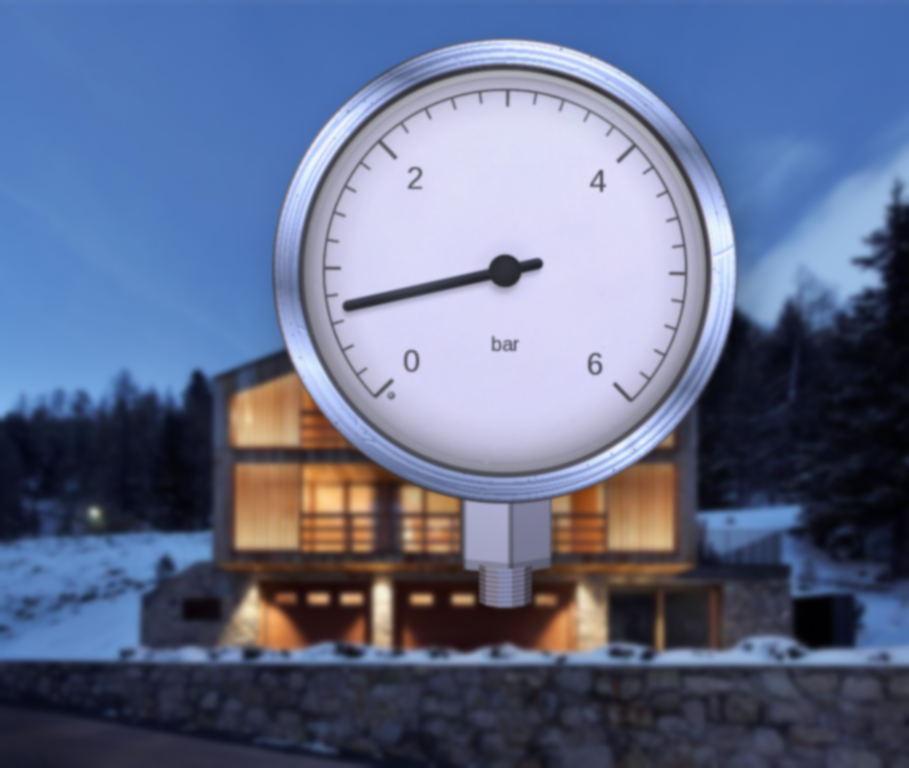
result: {"value": 0.7, "unit": "bar"}
